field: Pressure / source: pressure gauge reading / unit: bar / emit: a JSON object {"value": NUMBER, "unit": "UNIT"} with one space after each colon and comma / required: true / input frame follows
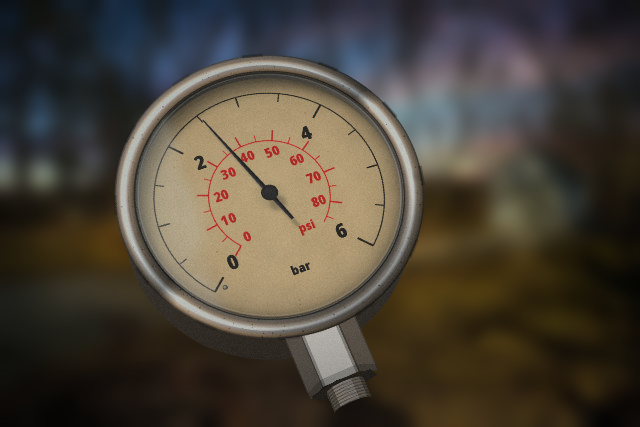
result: {"value": 2.5, "unit": "bar"}
